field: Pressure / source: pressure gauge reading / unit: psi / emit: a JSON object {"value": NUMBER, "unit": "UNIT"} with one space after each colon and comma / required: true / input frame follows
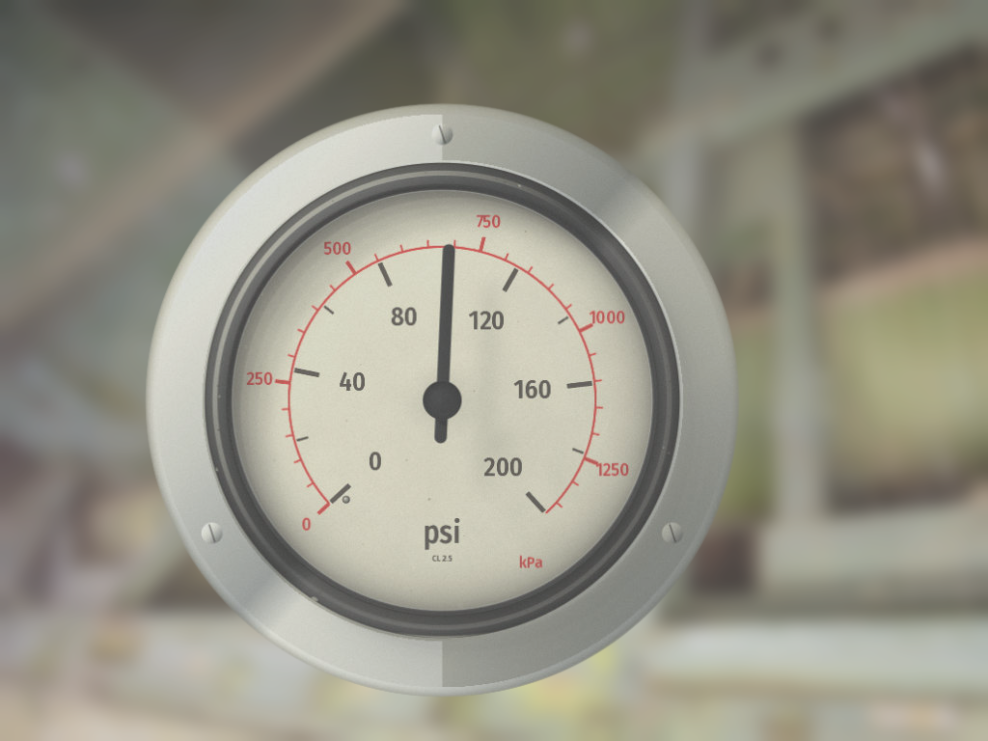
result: {"value": 100, "unit": "psi"}
